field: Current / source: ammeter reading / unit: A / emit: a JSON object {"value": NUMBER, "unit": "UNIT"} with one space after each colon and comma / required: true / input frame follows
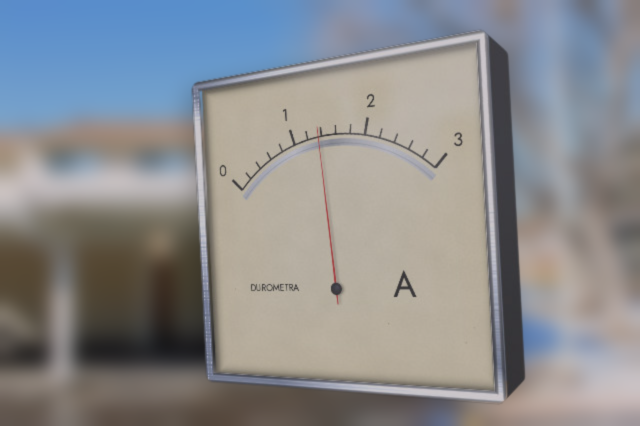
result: {"value": 1.4, "unit": "A"}
